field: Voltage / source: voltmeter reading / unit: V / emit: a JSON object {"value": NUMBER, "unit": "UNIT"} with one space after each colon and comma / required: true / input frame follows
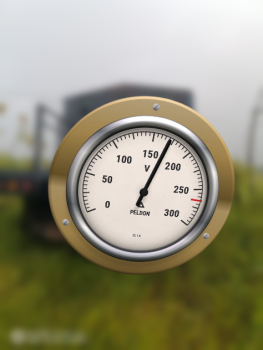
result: {"value": 170, "unit": "V"}
